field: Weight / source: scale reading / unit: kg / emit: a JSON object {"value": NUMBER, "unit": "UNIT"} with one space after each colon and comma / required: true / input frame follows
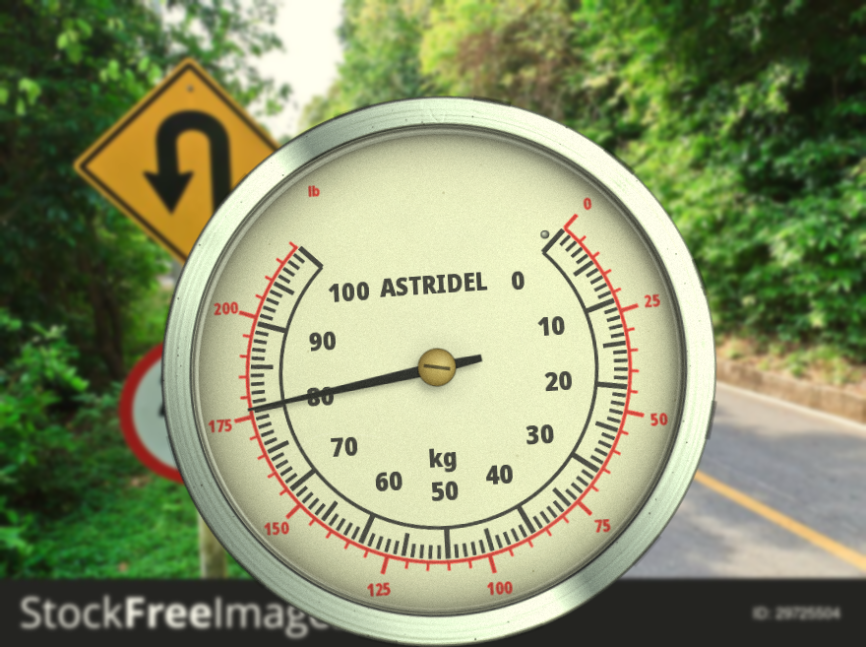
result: {"value": 80, "unit": "kg"}
